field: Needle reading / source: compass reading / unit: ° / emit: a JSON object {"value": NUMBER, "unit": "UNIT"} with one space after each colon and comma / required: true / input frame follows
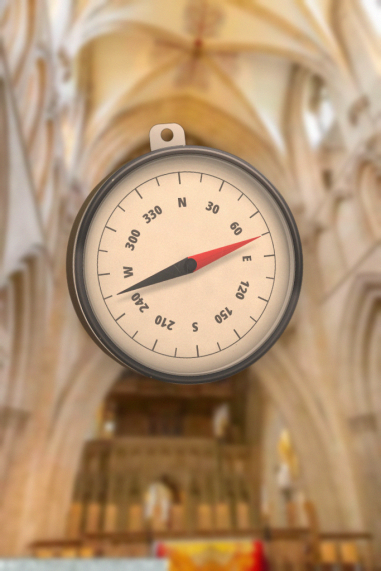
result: {"value": 75, "unit": "°"}
